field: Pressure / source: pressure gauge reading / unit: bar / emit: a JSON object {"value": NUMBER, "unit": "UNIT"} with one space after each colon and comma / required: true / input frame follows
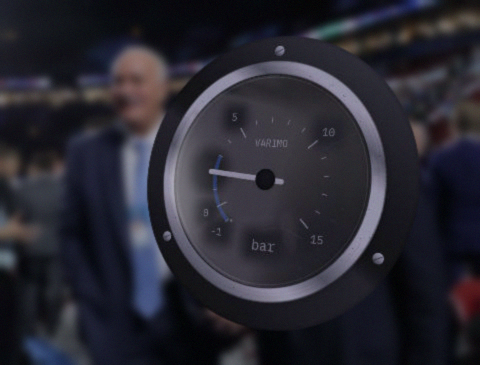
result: {"value": 2, "unit": "bar"}
